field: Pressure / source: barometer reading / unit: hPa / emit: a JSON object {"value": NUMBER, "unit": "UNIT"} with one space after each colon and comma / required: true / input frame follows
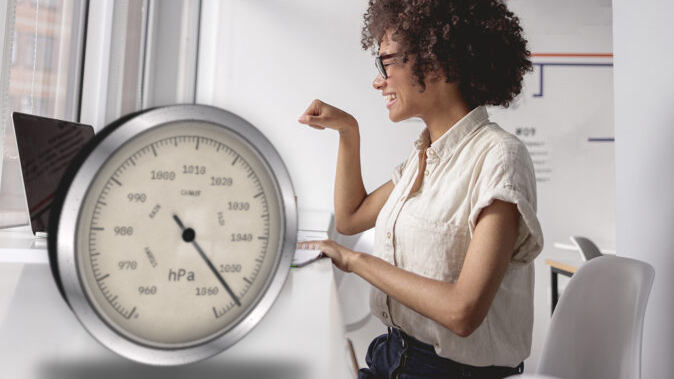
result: {"value": 1055, "unit": "hPa"}
